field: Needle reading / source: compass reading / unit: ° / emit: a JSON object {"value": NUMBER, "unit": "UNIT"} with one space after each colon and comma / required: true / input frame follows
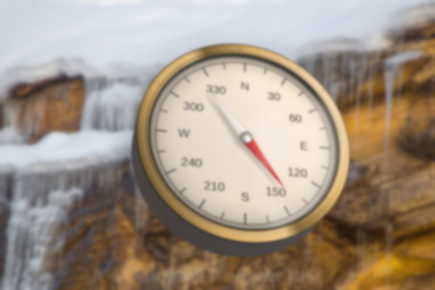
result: {"value": 142.5, "unit": "°"}
